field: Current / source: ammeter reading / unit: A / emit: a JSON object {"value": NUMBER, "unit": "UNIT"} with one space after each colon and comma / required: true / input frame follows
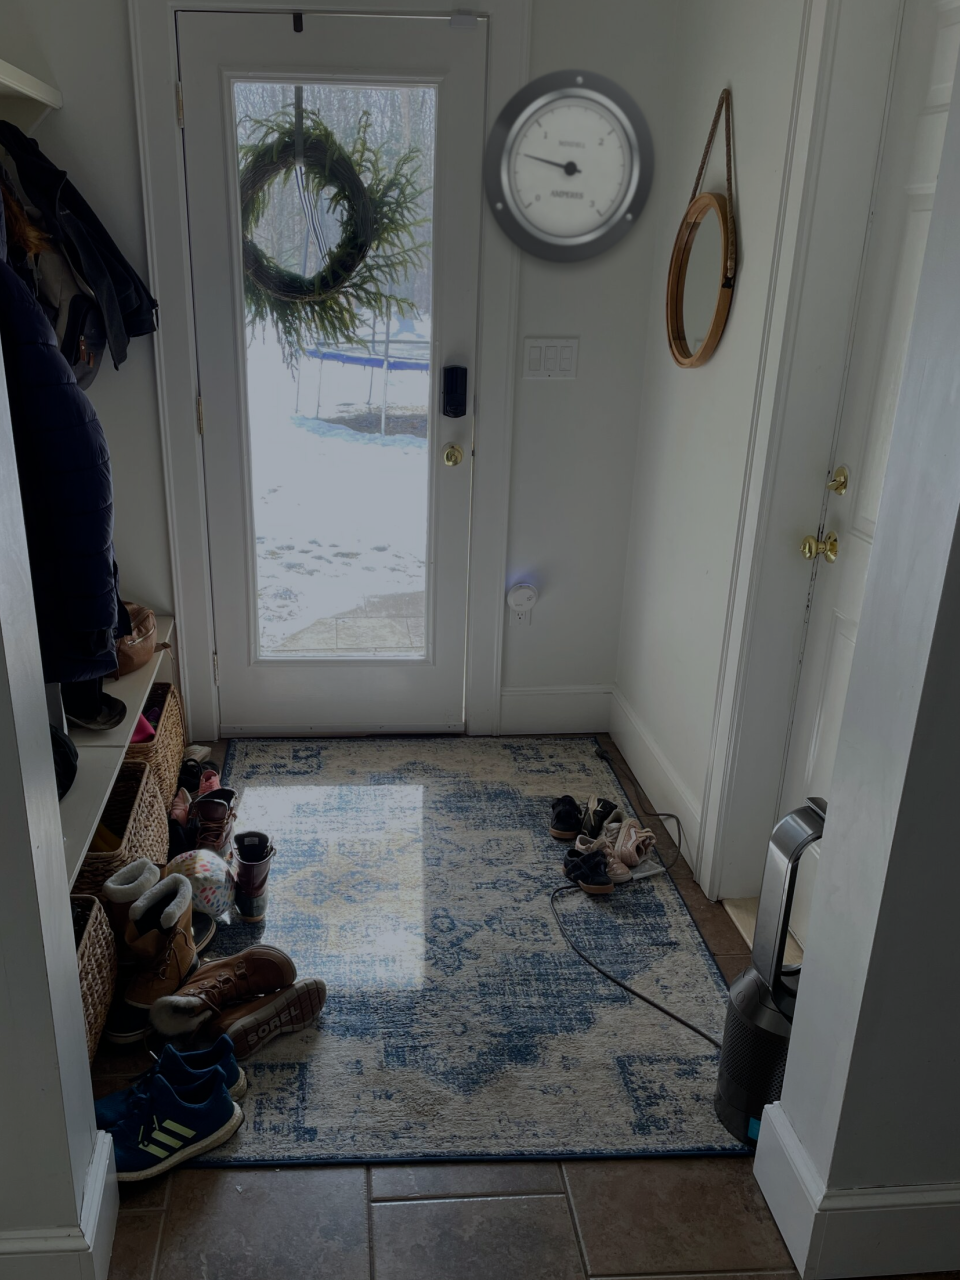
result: {"value": 0.6, "unit": "A"}
